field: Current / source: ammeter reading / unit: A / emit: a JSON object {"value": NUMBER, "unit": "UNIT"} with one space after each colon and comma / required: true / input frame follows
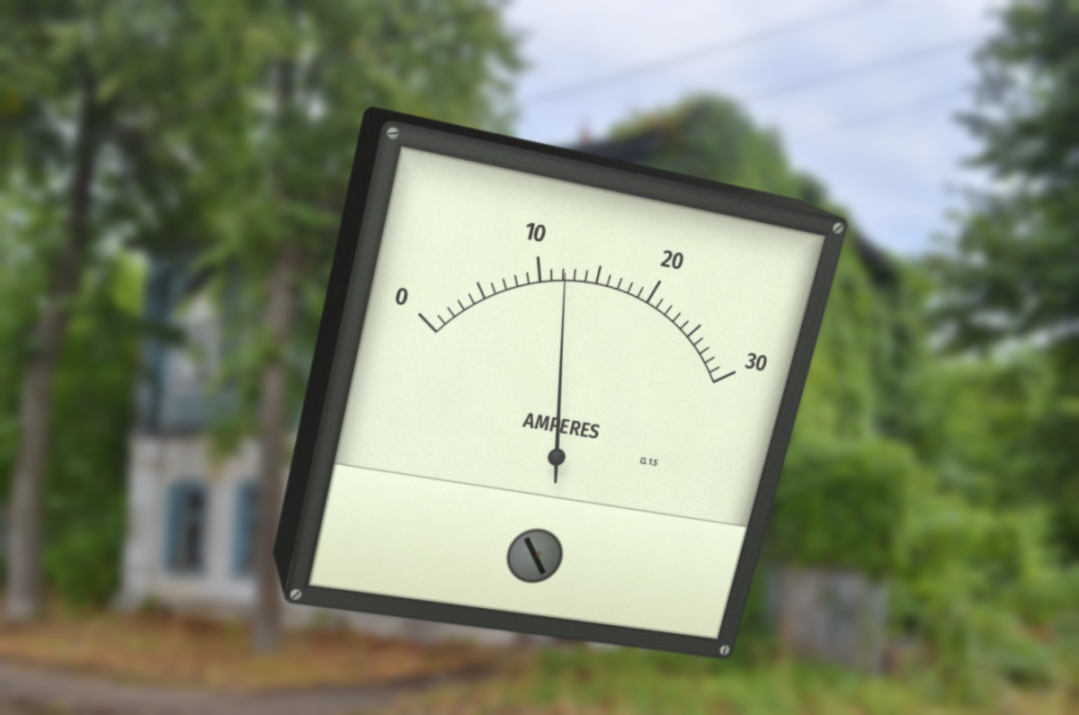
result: {"value": 12, "unit": "A"}
